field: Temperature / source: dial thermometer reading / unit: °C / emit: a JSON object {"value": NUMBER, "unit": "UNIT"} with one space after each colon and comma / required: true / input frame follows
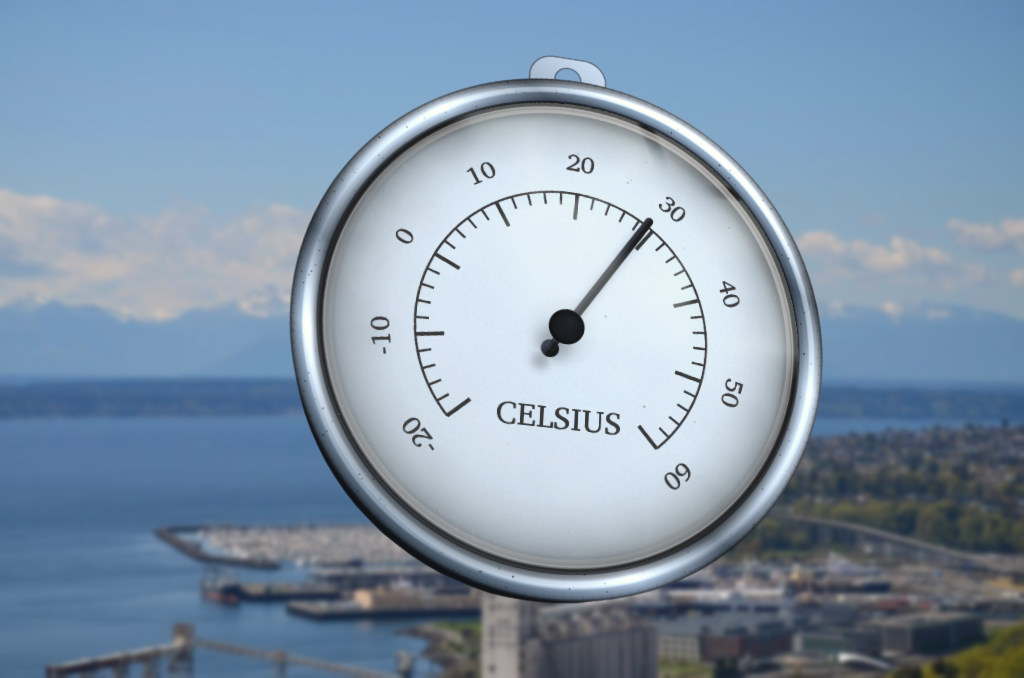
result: {"value": 29, "unit": "°C"}
